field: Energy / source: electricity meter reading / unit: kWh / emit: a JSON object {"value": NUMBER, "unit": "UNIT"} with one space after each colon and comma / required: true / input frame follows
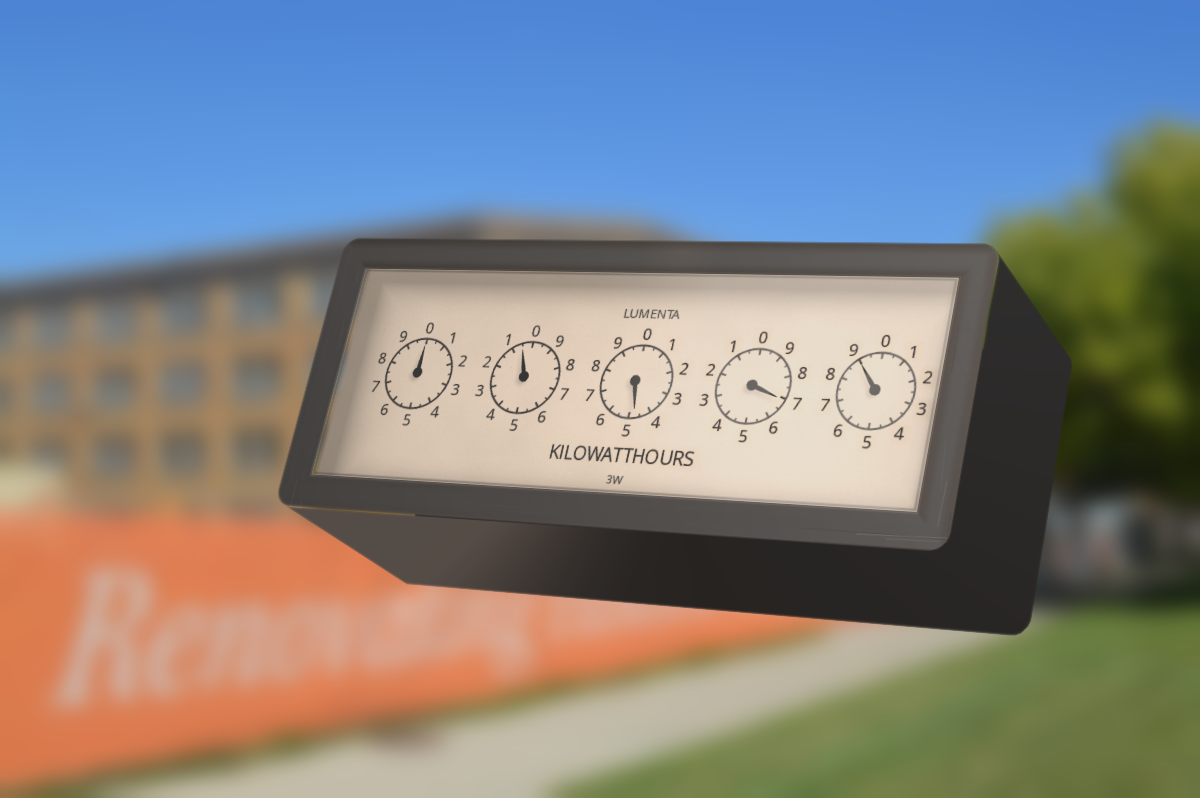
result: {"value": 469, "unit": "kWh"}
